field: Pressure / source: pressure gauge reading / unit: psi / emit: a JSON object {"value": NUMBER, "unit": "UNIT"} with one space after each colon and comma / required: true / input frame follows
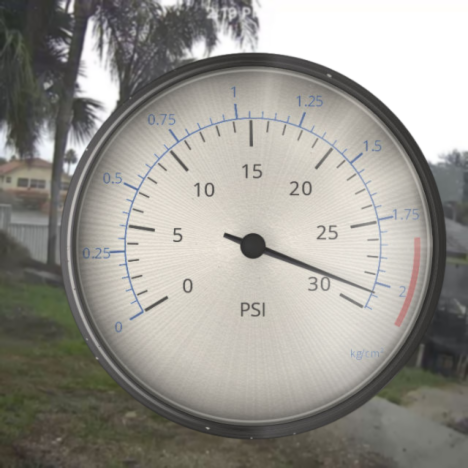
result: {"value": 29, "unit": "psi"}
